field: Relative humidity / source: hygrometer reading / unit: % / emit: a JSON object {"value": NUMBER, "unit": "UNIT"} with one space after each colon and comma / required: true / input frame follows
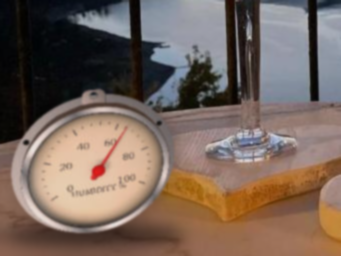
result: {"value": 64, "unit": "%"}
